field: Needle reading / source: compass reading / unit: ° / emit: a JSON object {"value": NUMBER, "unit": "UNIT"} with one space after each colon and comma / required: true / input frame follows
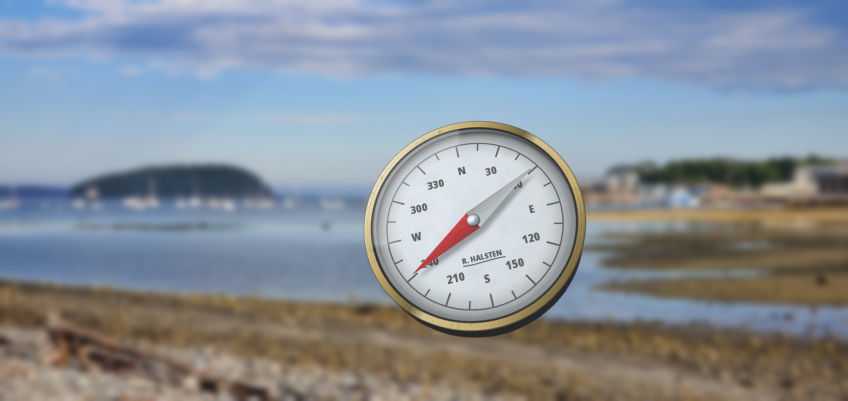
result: {"value": 240, "unit": "°"}
